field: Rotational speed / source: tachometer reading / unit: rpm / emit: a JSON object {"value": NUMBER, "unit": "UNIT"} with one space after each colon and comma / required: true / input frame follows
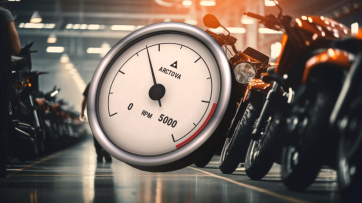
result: {"value": 1750, "unit": "rpm"}
